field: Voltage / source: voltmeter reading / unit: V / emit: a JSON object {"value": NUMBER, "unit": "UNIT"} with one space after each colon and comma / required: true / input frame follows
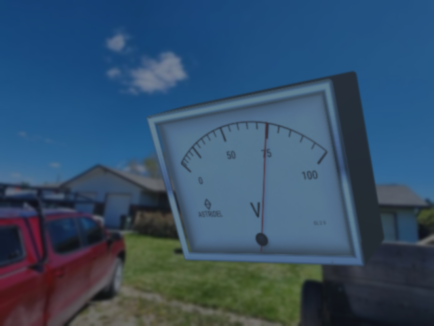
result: {"value": 75, "unit": "V"}
